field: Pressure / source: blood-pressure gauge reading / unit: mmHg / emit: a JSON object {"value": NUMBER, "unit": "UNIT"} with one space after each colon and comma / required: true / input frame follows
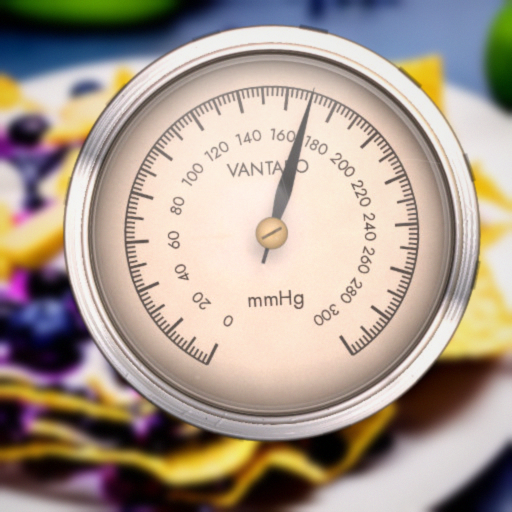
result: {"value": 170, "unit": "mmHg"}
